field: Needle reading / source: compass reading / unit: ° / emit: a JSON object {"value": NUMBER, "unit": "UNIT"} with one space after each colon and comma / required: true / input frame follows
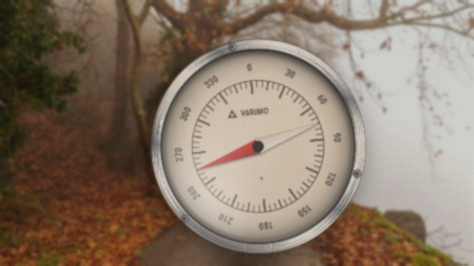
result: {"value": 255, "unit": "°"}
